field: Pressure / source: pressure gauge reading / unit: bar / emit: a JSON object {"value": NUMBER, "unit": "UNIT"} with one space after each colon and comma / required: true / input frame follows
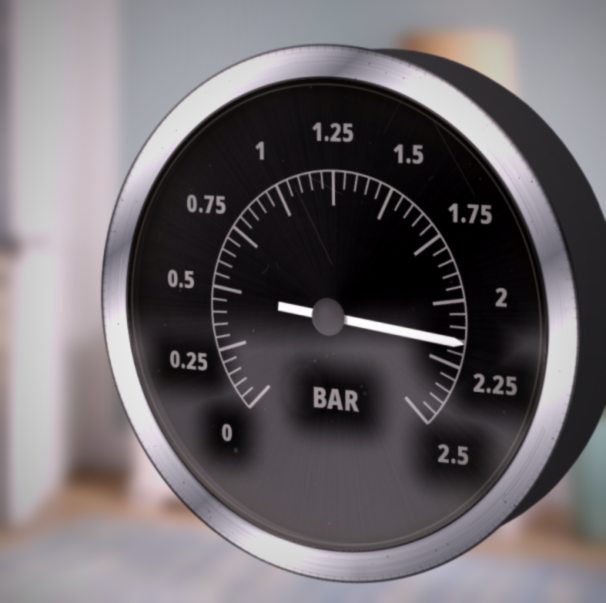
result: {"value": 2.15, "unit": "bar"}
